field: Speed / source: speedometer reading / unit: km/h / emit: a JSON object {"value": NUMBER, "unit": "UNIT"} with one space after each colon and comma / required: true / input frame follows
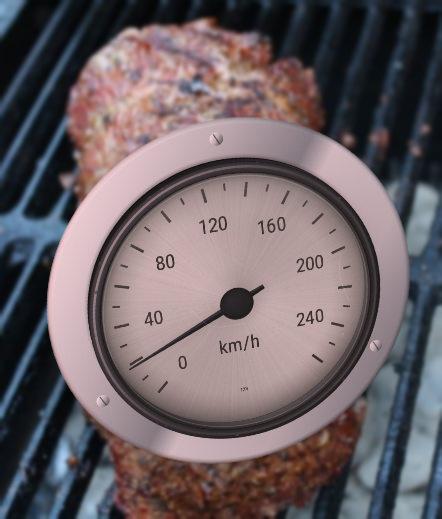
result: {"value": 20, "unit": "km/h"}
